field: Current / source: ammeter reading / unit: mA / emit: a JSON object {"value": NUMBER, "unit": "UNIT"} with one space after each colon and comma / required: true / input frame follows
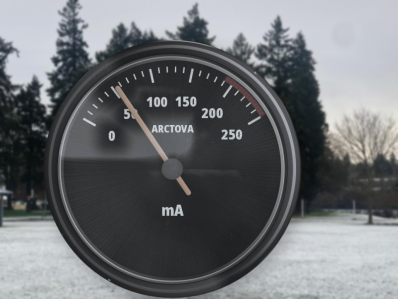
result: {"value": 55, "unit": "mA"}
